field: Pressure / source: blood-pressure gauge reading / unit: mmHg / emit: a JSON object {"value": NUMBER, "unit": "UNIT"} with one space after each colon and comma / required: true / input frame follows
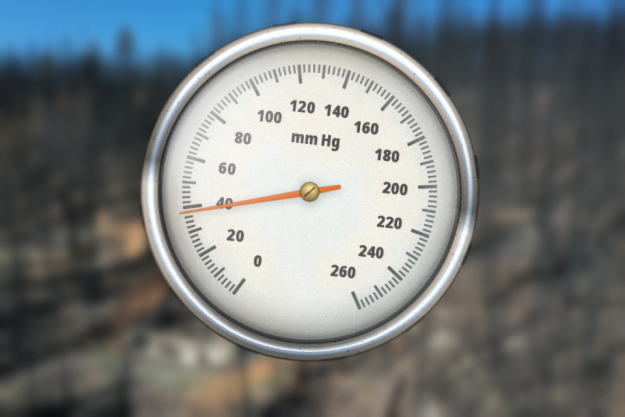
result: {"value": 38, "unit": "mmHg"}
